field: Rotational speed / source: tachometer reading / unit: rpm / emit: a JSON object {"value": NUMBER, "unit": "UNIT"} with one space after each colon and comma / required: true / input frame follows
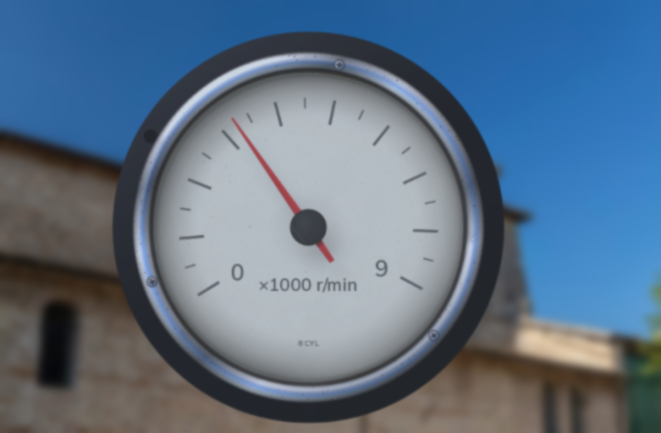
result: {"value": 3250, "unit": "rpm"}
